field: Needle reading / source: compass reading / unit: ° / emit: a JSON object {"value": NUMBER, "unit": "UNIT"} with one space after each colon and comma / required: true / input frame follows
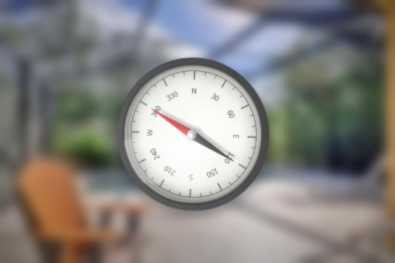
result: {"value": 300, "unit": "°"}
